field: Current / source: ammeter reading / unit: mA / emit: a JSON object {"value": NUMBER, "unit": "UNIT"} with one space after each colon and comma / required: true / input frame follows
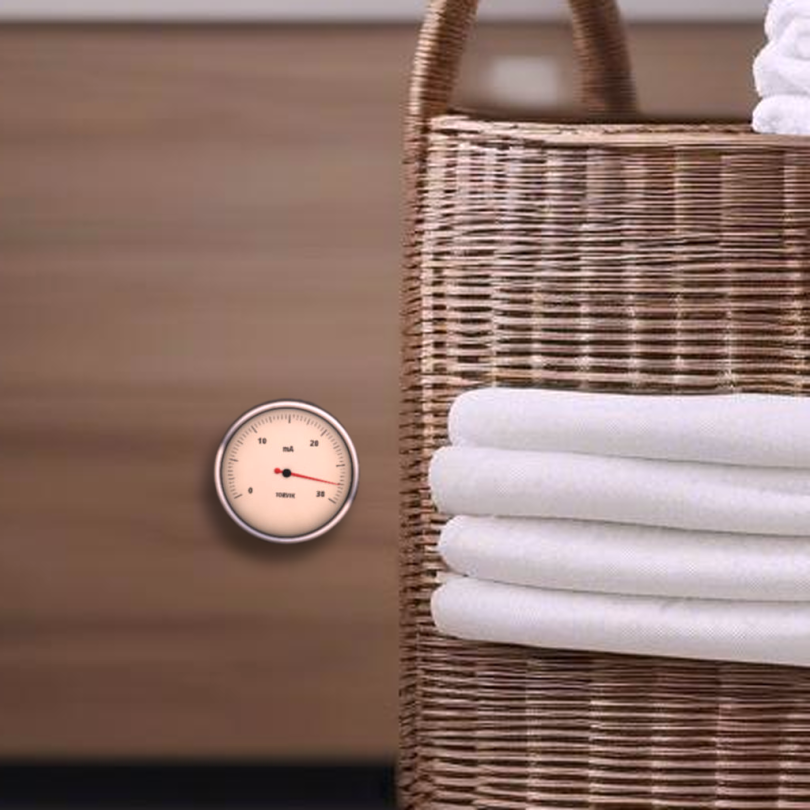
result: {"value": 27.5, "unit": "mA"}
